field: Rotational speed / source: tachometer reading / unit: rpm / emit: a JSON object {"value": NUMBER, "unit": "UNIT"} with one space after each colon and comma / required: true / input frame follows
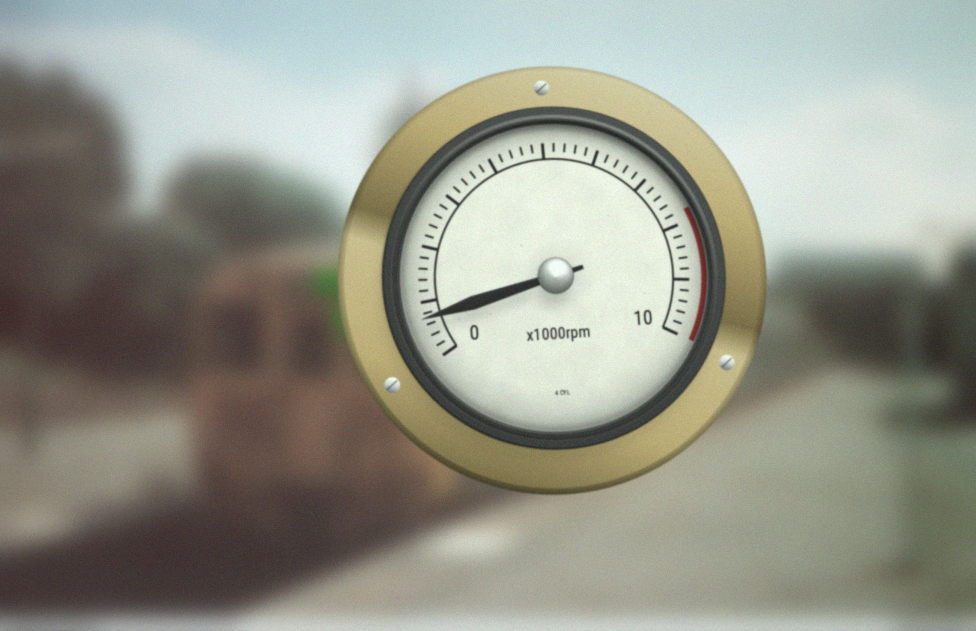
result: {"value": 700, "unit": "rpm"}
